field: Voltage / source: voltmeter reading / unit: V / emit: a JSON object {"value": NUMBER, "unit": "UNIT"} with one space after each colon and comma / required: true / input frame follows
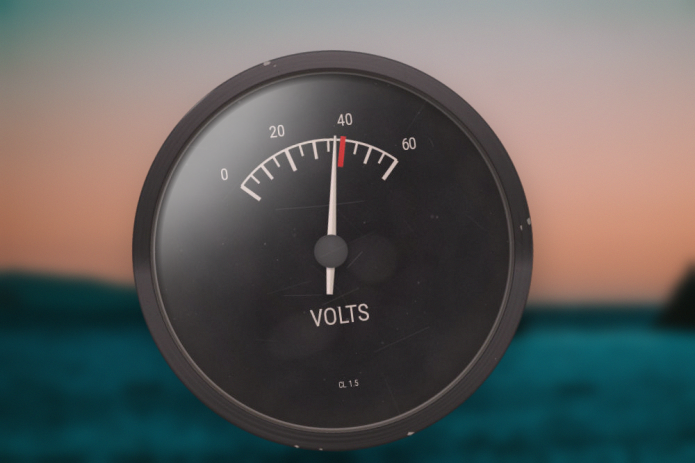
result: {"value": 37.5, "unit": "V"}
